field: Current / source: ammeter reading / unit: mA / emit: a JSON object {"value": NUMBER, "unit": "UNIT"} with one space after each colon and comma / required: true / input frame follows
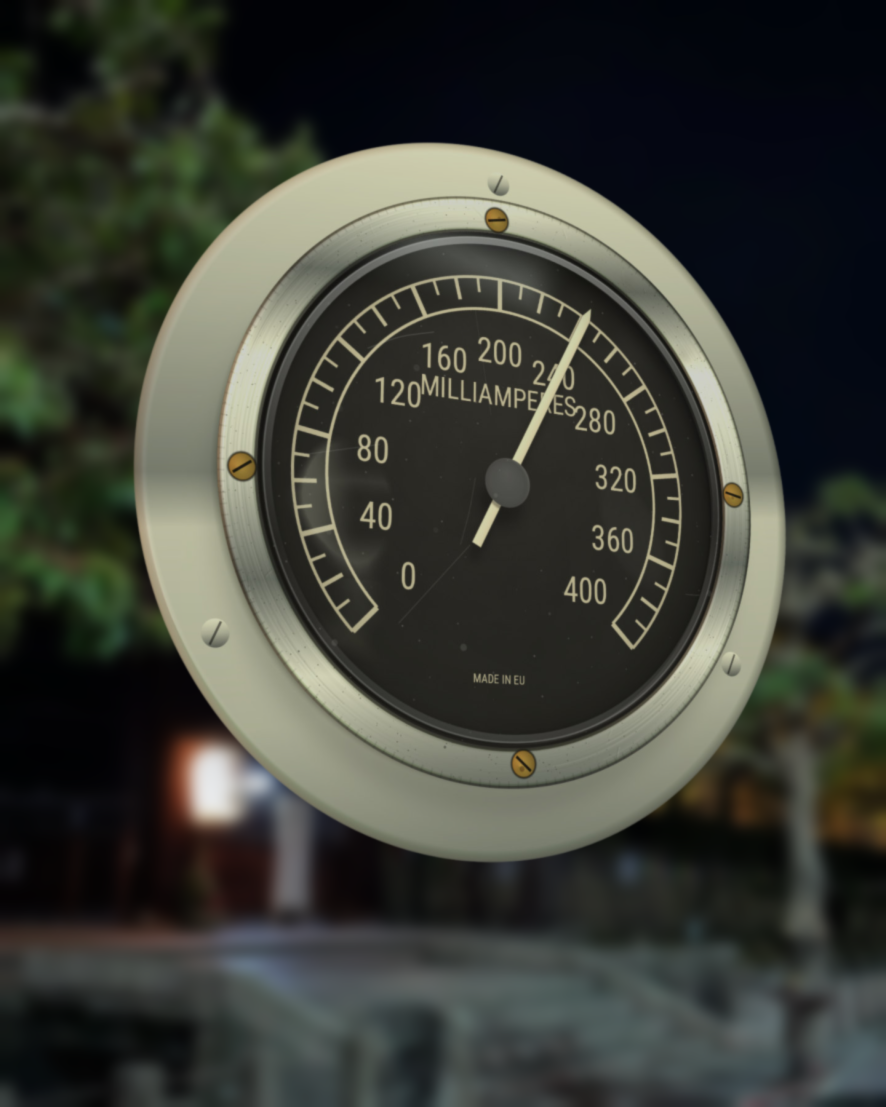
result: {"value": 240, "unit": "mA"}
